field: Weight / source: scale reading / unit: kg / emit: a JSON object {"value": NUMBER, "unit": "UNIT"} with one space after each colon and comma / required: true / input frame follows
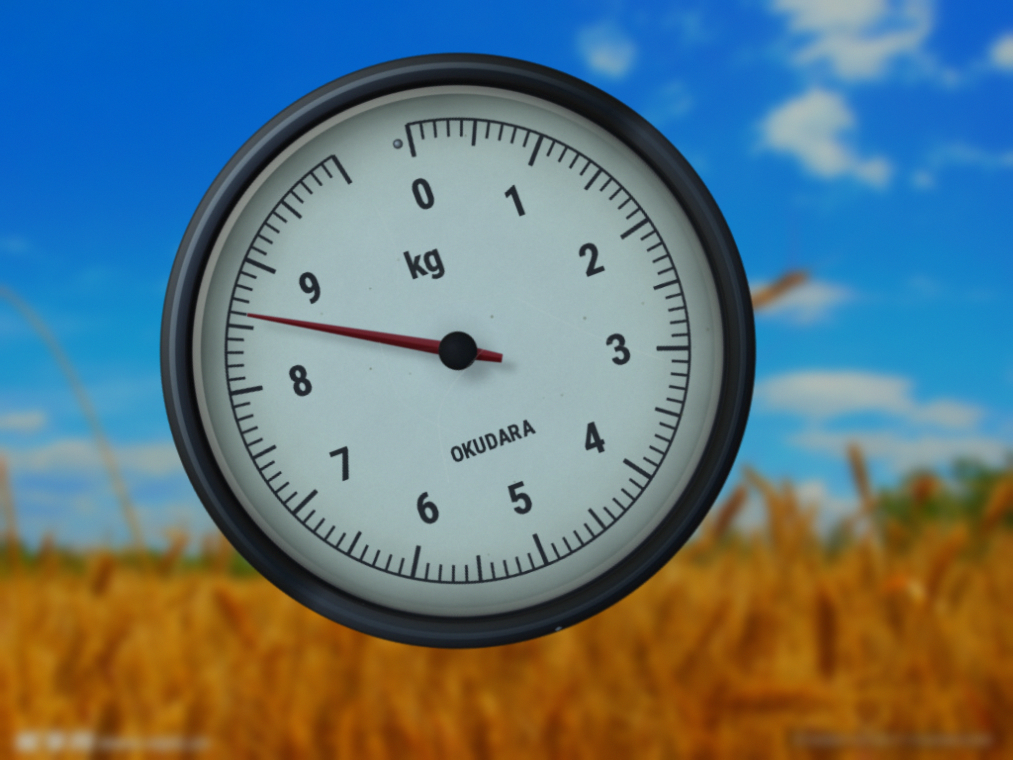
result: {"value": 8.6, "unit": "kg"}
